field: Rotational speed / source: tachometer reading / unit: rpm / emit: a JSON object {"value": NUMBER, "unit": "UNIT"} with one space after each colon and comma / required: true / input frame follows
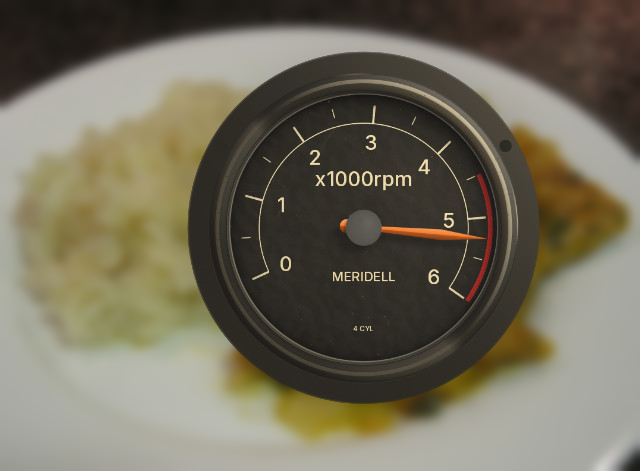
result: {"value": 5250, "unit": "rpm"}
